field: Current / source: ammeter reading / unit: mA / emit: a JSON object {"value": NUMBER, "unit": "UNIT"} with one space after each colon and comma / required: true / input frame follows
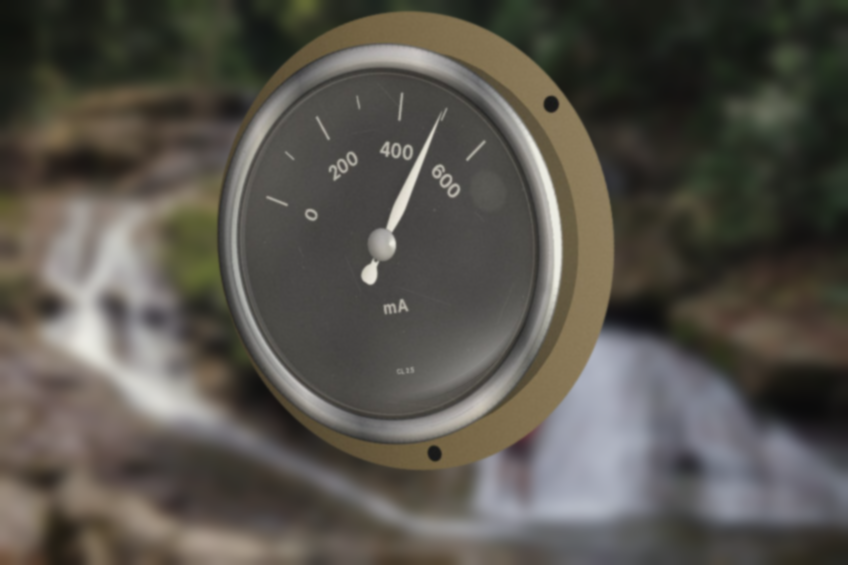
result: {"value": 500, "unit": "mA"}
